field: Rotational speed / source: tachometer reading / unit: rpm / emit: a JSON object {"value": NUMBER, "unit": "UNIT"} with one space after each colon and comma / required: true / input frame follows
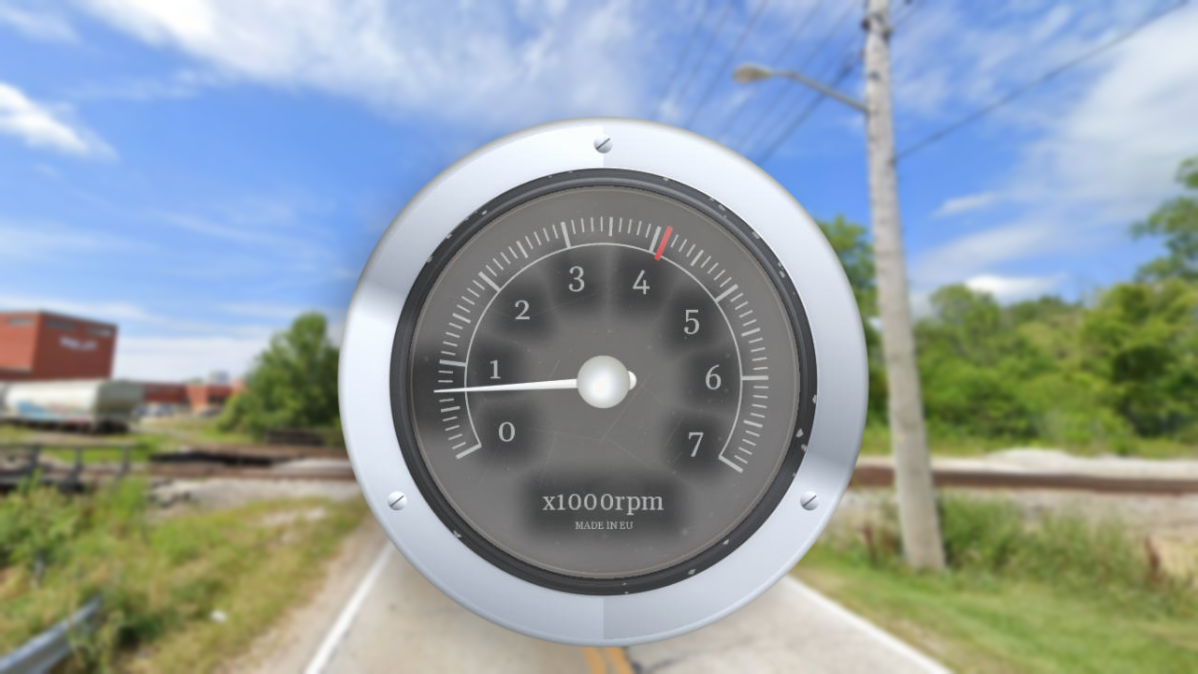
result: {"value": 700, "unit": "rpm"}
